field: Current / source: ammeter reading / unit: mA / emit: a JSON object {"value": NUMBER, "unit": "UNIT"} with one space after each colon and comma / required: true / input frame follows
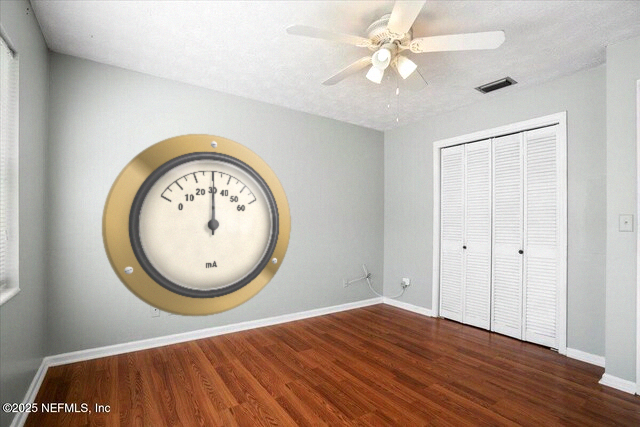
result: {"value": 30, "unit": "mA"}
